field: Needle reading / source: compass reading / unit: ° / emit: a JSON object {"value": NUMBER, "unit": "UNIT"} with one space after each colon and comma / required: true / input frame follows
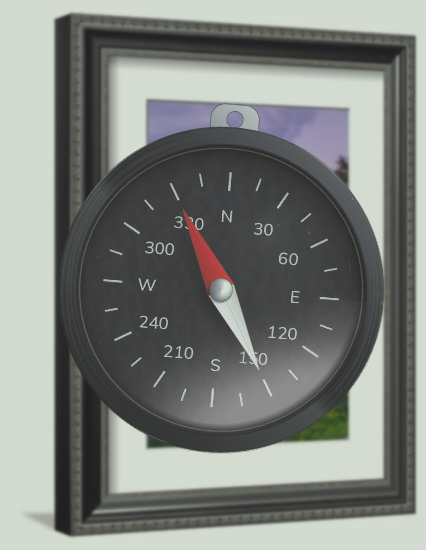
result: {"value": 330, "unit": "°"}
